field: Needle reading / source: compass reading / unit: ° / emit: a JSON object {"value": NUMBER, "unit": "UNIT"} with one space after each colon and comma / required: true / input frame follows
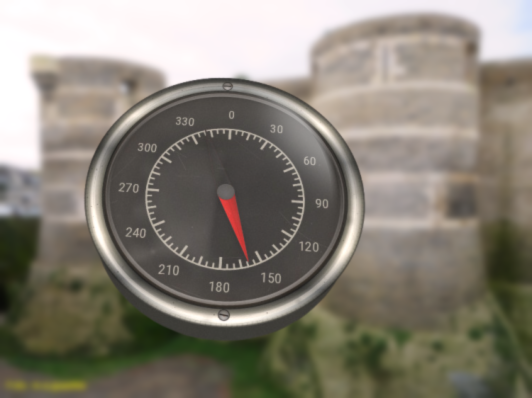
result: {"value": 160, "unit": "°"}
